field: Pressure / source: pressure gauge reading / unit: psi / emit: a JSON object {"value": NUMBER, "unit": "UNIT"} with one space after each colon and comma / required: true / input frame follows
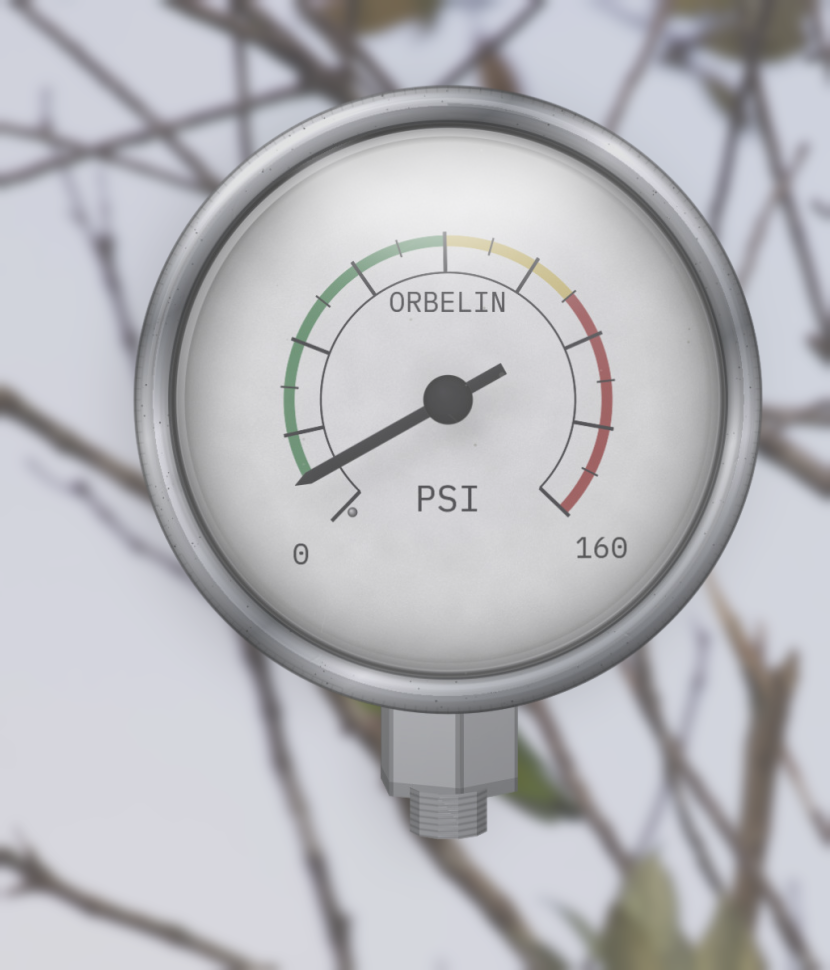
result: {"value": 10, "unit": "psi"}
